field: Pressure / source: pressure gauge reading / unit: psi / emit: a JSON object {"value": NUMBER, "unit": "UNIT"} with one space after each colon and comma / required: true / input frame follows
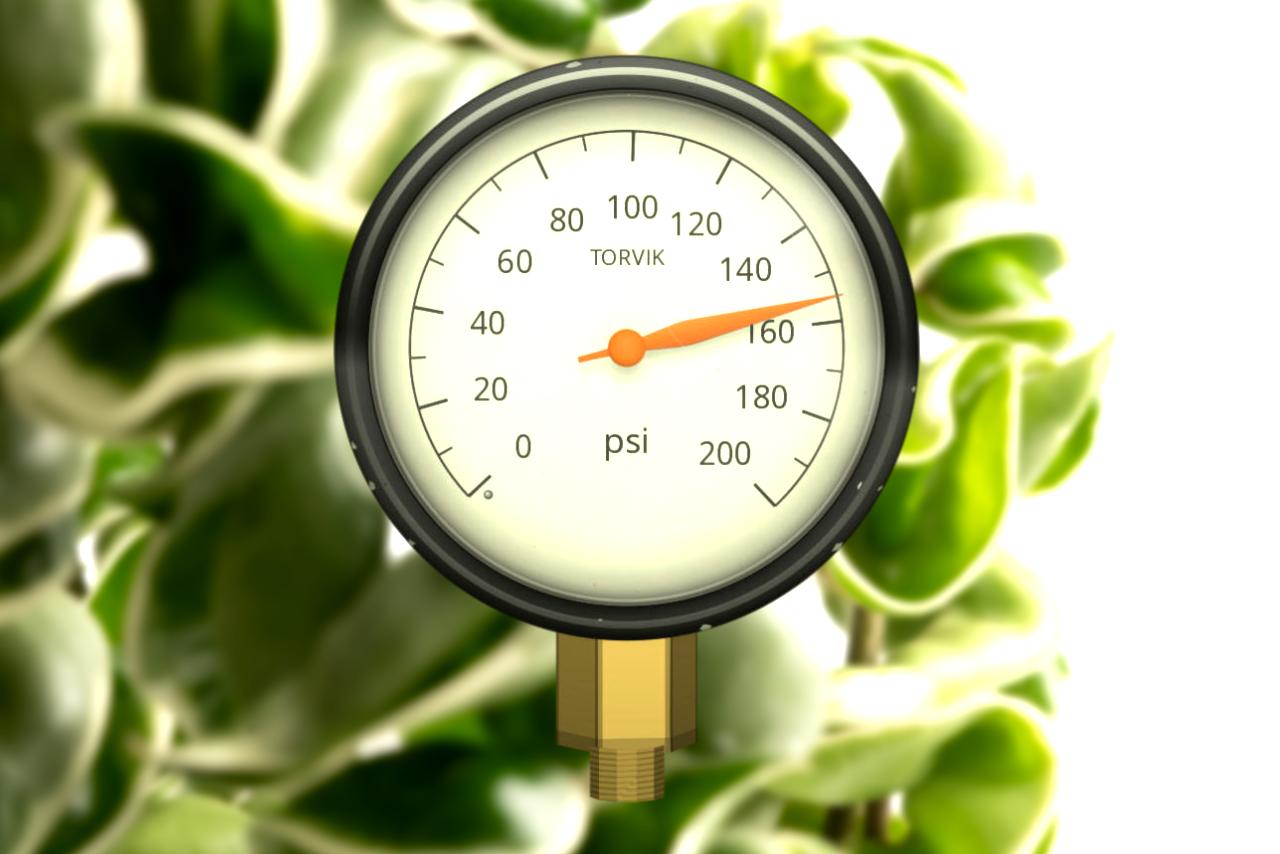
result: {"value": 155, "unit": "psi"}
